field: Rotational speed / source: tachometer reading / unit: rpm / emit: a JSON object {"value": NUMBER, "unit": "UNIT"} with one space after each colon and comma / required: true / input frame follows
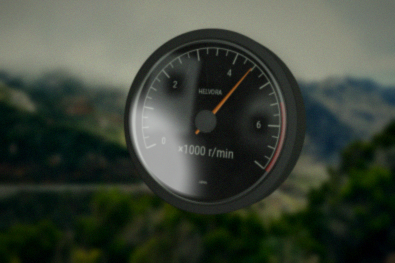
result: {"value": 4500, "unit": "rpm"}
